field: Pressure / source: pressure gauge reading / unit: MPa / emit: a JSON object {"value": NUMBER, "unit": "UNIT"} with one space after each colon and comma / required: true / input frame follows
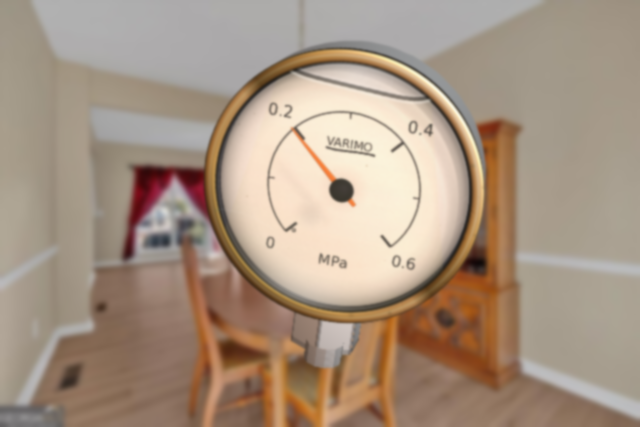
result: {"value": 0.2, "unit": "MPa"}
